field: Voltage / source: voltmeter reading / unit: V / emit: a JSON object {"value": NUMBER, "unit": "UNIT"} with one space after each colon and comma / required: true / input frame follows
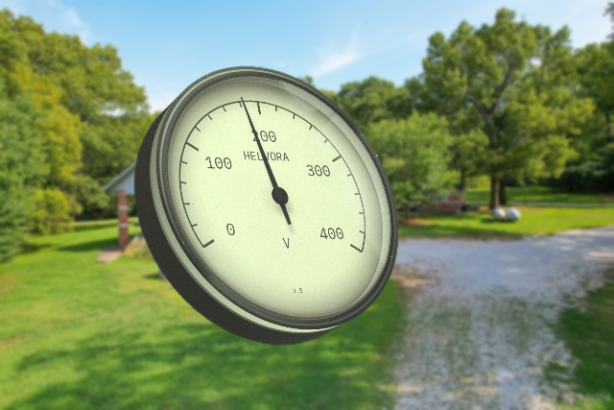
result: {"value": 180, "unit": "V"}
